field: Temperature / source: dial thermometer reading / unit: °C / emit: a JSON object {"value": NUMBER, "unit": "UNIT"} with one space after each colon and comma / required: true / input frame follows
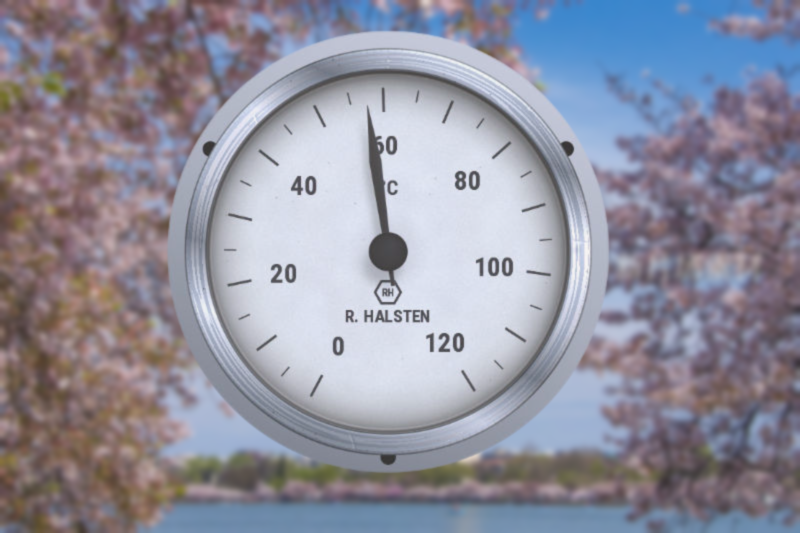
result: {"value": 57.5, "unit": "°C"}
